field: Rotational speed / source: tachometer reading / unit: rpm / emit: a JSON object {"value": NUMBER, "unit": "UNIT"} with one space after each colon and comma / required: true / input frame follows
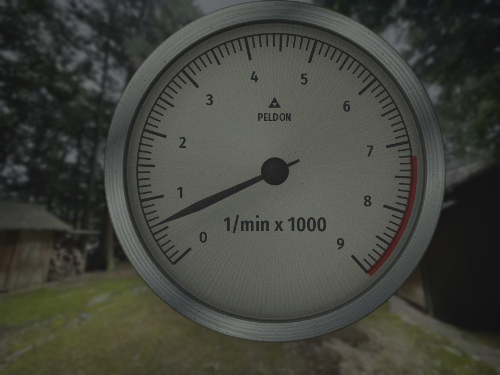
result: {"value": 600, "unit": "rpm"}
